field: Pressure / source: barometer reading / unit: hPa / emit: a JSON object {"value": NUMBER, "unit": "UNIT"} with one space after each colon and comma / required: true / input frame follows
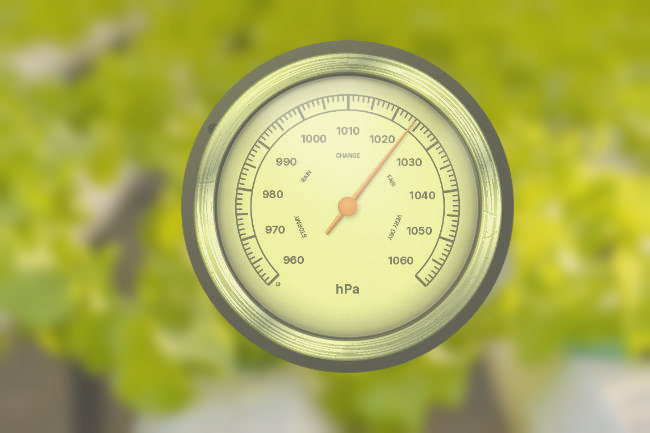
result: {"value": 1024, "unit": "hPa"}
